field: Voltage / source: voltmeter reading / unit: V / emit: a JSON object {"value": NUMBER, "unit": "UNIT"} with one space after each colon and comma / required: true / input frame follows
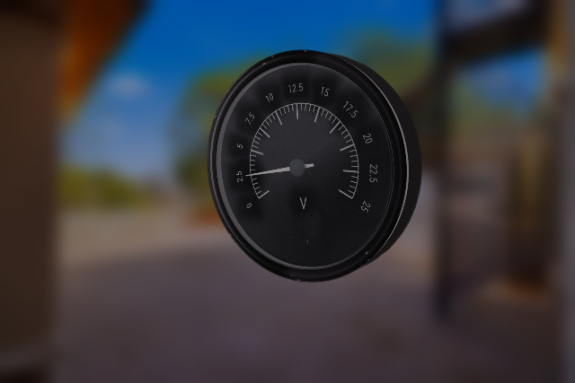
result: {"value": 2.5, "unit": "V"}
